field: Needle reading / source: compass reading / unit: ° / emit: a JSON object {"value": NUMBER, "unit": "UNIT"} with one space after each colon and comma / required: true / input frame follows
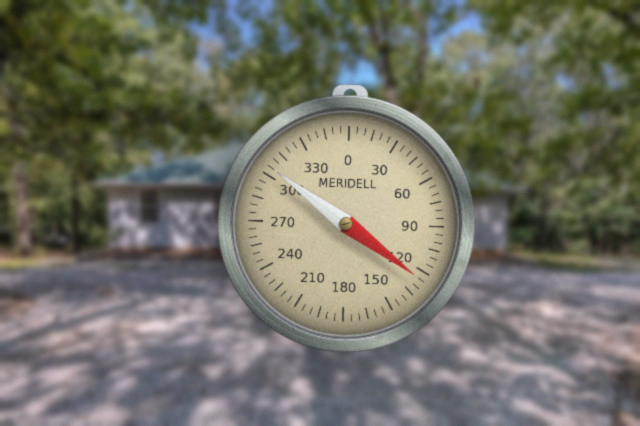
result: {"value": 125, "unit": "°"}
